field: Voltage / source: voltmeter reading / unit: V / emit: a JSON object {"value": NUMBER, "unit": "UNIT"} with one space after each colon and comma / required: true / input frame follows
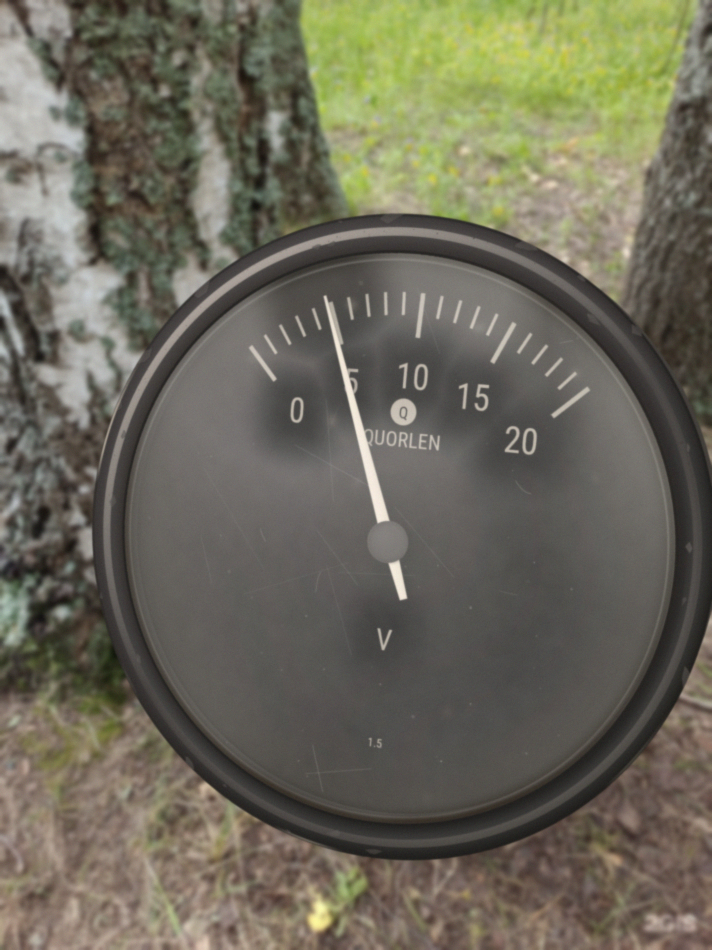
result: {"value": 5, "unit": "V"}
